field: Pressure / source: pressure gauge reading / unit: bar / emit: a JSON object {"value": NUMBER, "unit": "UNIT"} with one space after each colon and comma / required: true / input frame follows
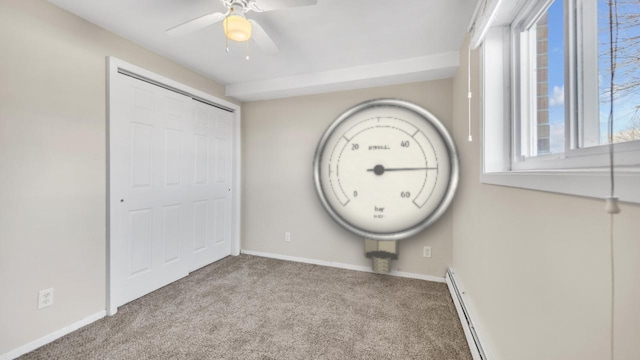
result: {"value": 50, "unit": "bar"}
